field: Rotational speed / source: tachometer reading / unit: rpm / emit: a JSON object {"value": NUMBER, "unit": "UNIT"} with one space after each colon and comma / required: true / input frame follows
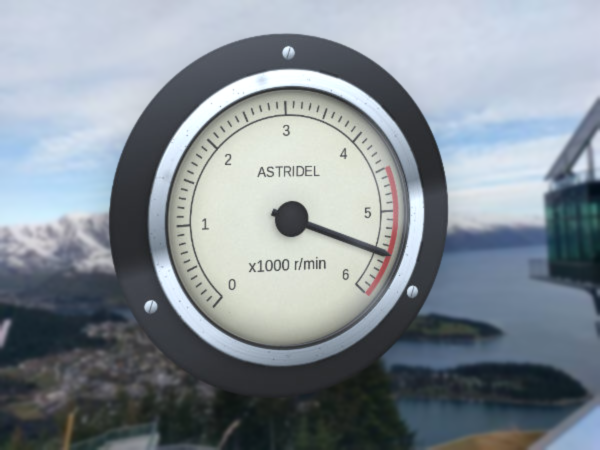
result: {"value": 5500, "unit": "rpm"}
